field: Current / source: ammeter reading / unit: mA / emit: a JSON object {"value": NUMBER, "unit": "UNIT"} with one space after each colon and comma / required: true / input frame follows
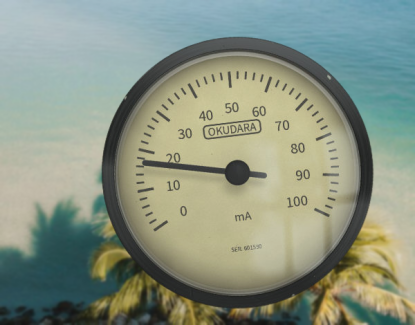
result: {"value": 17, "unit": "mA"}
